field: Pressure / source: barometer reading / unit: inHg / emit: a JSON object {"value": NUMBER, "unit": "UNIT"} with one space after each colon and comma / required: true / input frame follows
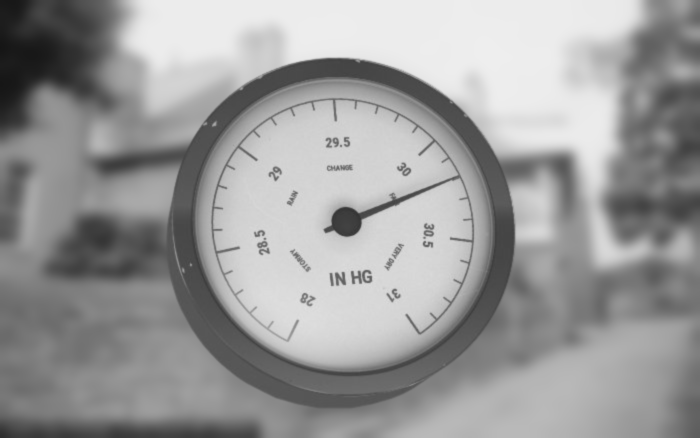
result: {"value": 30.2, "unit": "inHg"}
